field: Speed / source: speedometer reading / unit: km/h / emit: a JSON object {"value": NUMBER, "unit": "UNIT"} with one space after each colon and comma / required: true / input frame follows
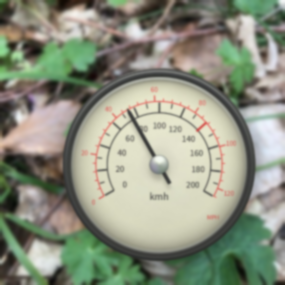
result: {"value": 75, "unit": "km/h"}
